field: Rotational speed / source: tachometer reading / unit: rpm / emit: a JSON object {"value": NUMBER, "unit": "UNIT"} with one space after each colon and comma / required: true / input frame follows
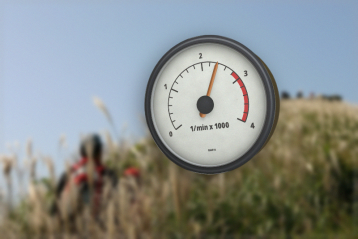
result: {"value": 2400, "unit": "rpm"}
